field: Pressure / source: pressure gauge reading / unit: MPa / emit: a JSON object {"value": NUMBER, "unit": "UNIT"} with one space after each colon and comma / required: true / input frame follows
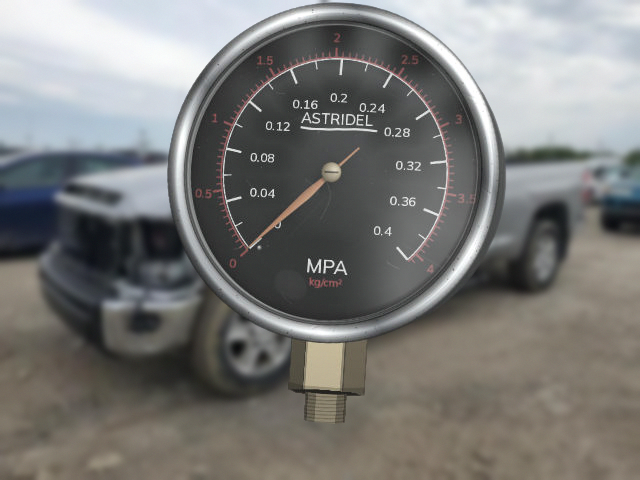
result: {"value": 0, "unit": "MPa"}
